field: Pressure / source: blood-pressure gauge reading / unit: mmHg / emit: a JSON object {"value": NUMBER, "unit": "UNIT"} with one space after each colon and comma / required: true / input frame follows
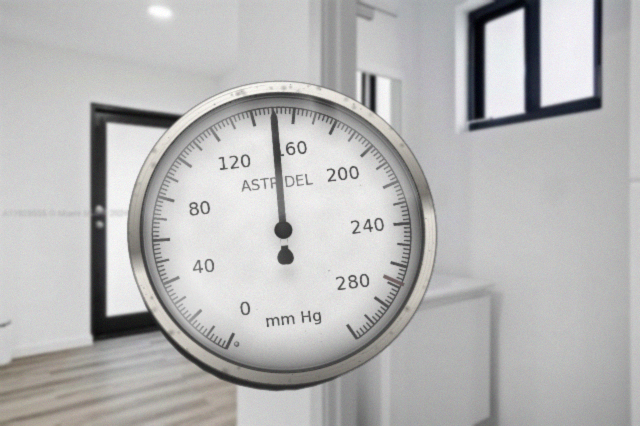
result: {"value": 150, "unit": "mmHg"}
